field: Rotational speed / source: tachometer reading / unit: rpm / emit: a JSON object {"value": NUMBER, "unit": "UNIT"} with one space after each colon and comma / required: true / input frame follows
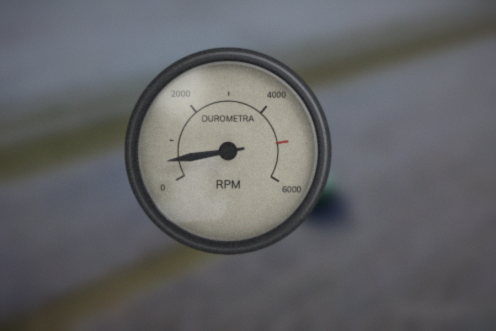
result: {"value": 500, "unit": "rpm"}
